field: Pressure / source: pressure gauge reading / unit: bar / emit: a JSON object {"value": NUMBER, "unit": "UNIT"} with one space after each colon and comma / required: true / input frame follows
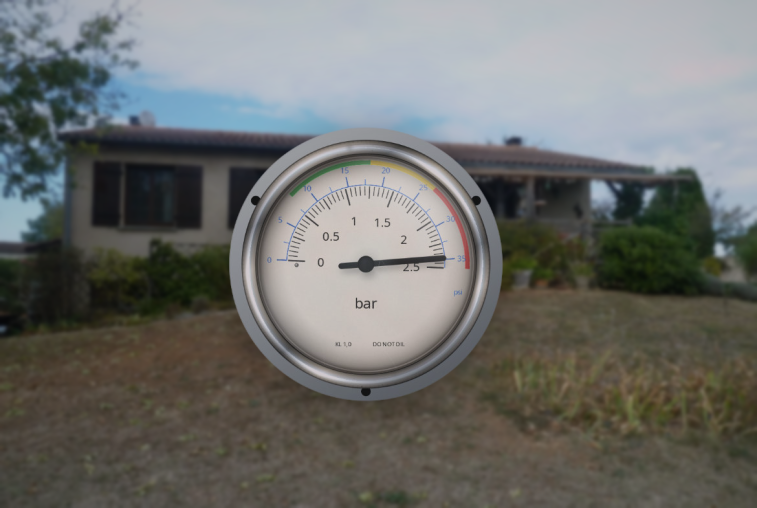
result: {"value": 2.4, "unit": "bar"}
